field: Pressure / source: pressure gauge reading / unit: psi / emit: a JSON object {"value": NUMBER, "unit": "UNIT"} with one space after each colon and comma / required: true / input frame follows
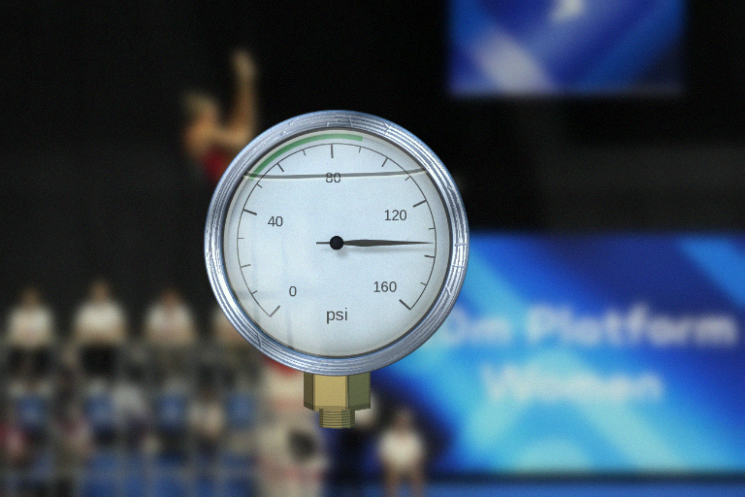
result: {"value": 135, "unit": "psi"}
